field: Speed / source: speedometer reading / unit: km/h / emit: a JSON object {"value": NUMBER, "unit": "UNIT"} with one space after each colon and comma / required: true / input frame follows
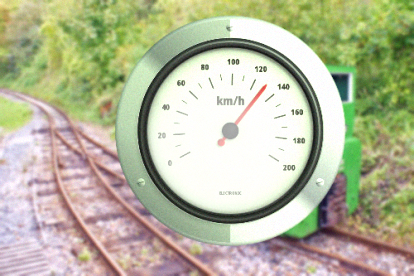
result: {"value": 130, "unit": "km/h"}
